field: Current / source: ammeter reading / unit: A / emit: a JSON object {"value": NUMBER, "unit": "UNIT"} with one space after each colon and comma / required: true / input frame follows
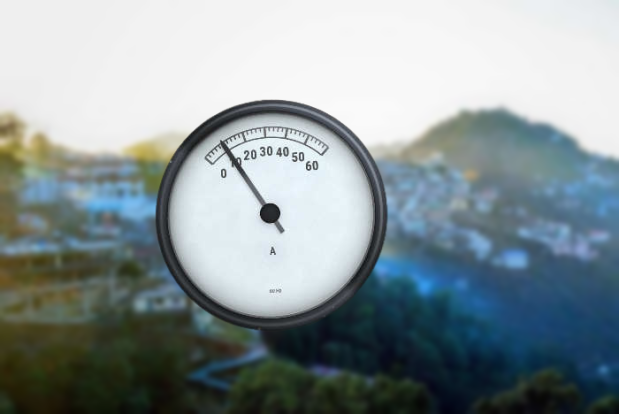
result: {"value": 10, "unit": "A"}
